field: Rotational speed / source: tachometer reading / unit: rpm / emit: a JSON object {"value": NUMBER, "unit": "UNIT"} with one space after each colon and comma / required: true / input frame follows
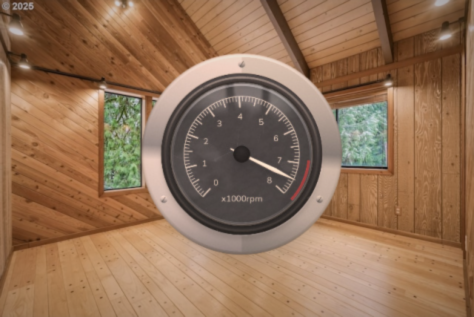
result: {"value": 7500, "unit": "rpm"}
